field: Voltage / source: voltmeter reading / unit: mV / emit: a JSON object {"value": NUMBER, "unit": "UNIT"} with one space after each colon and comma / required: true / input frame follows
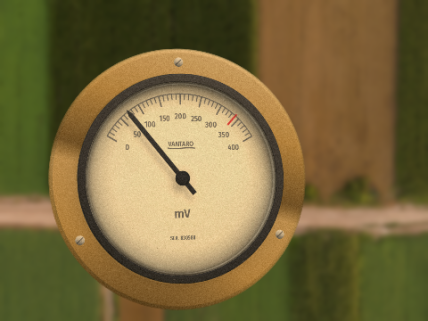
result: {"value": 70, "unit": "mV"}
